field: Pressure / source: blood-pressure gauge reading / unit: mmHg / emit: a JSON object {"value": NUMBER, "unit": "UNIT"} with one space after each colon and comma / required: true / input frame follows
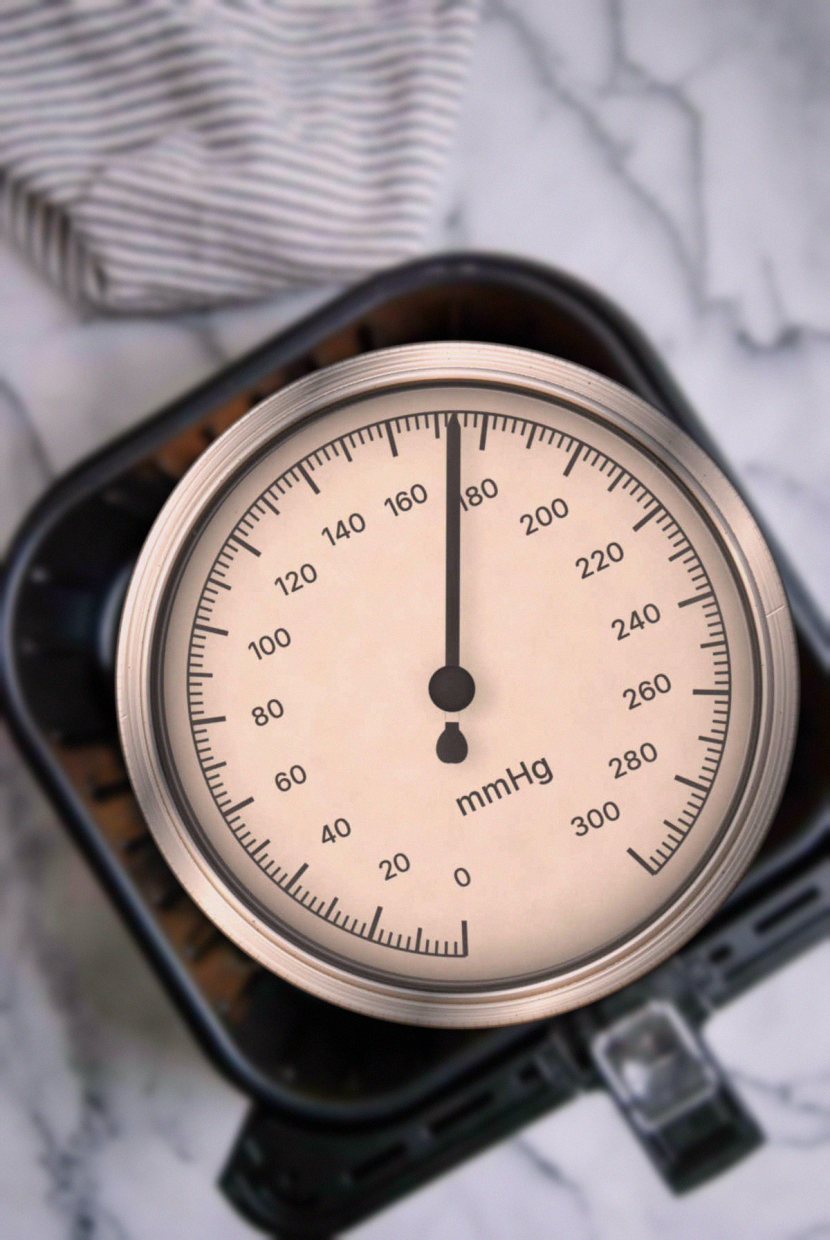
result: {"value": 174, "unit": "mmHg"}
